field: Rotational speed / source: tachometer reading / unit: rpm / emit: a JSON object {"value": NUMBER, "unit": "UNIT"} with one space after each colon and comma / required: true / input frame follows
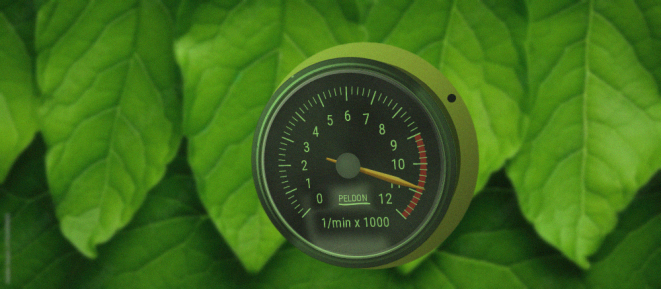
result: {"value": 10800, "unit": "rpm"}
